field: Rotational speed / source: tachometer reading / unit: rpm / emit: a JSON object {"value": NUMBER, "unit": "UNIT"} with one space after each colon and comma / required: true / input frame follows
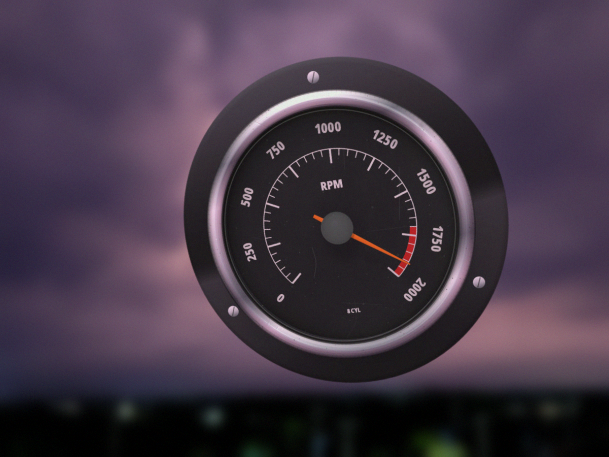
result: {"value": 1900, "unit": "rpm"}
